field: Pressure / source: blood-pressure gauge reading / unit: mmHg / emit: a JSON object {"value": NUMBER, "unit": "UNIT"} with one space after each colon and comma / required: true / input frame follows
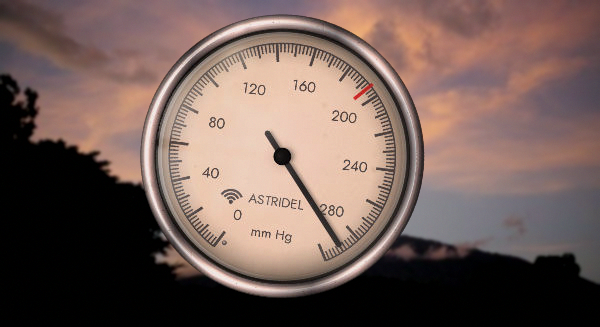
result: {"value": 290, "unit": "mmHg"}
